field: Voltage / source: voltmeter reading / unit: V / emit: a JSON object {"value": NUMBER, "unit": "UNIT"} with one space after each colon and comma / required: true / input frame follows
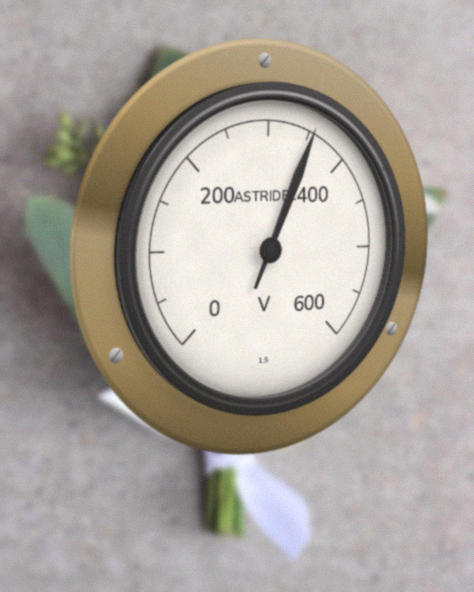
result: {"value": 350, "unit": "V"}
